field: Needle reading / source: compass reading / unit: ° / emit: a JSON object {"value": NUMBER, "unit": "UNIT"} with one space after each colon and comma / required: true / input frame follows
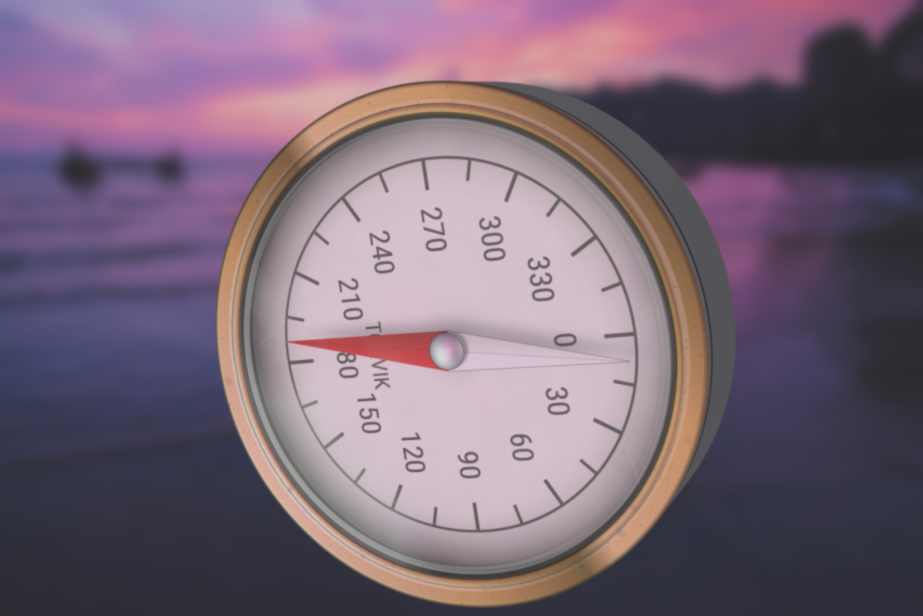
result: {"value": 187.5, "unit": "°"}
